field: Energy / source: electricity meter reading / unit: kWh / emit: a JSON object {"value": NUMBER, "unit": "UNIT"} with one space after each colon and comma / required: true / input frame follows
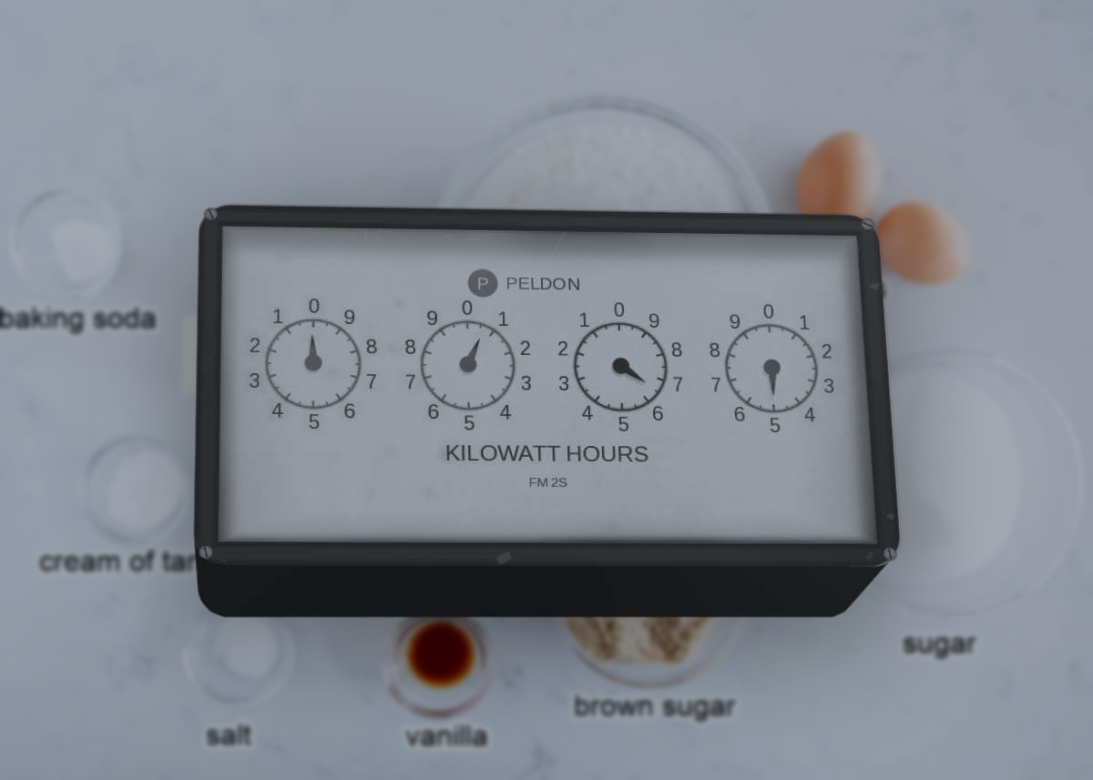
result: {"value": 65, "unit": "kWh"}
